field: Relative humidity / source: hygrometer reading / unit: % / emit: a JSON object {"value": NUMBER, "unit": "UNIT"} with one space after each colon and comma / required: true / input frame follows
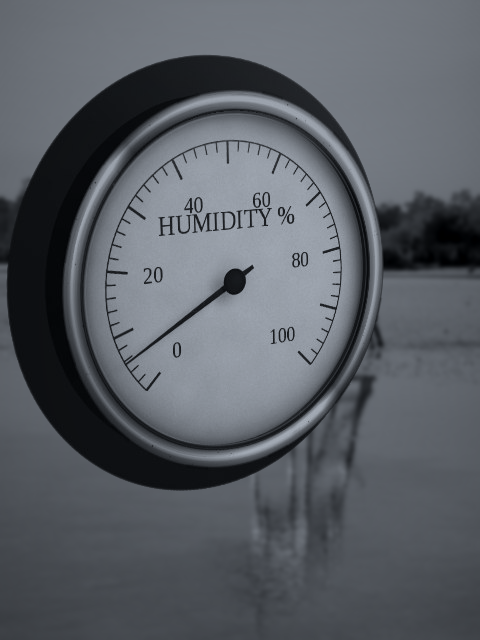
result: {"value": 6, "unit": "%"}
